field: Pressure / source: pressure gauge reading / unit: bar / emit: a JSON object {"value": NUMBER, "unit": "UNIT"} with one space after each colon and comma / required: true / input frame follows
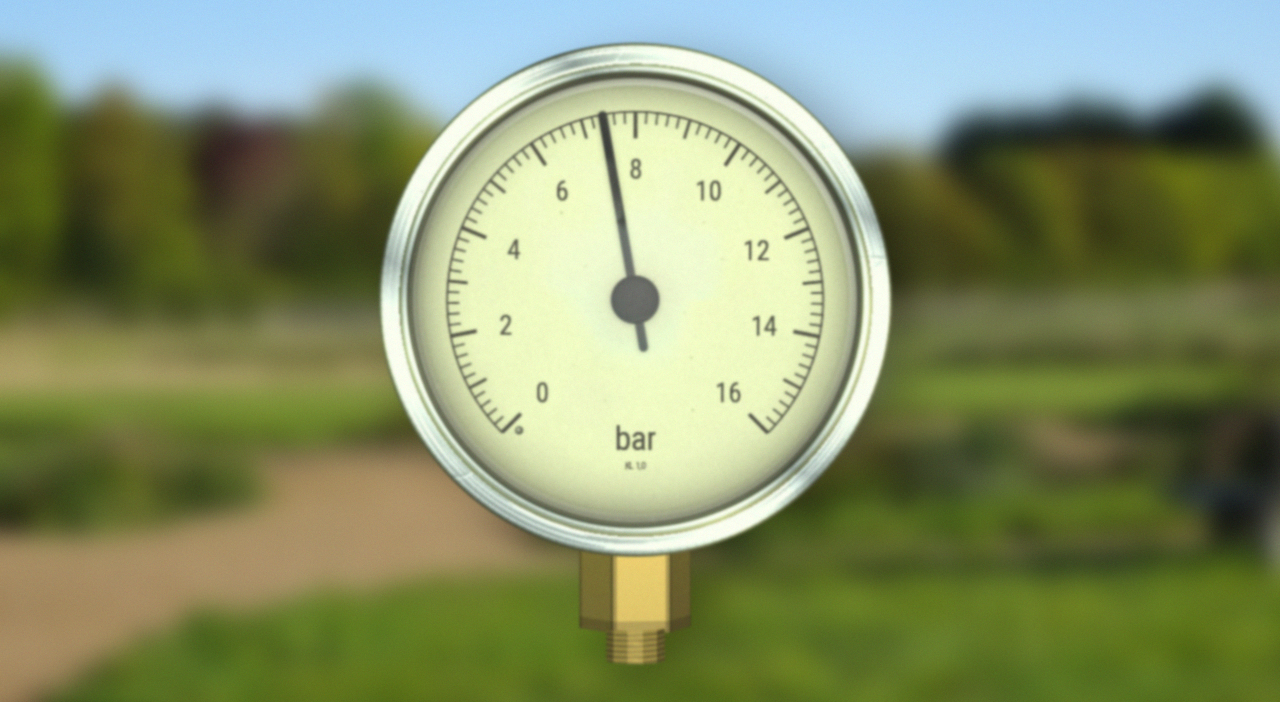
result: {"value": 7.4, "unit": "bar"}
